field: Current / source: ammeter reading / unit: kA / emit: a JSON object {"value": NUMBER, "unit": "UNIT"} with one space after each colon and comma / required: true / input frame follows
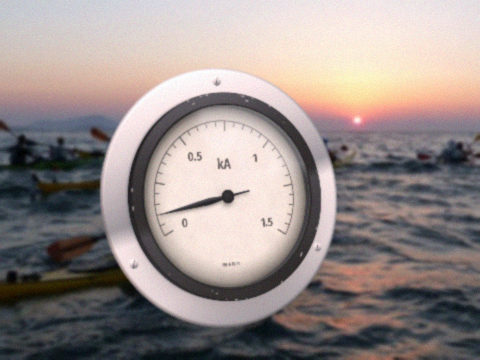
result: {"value": 0.1, "unit": "kA"}
